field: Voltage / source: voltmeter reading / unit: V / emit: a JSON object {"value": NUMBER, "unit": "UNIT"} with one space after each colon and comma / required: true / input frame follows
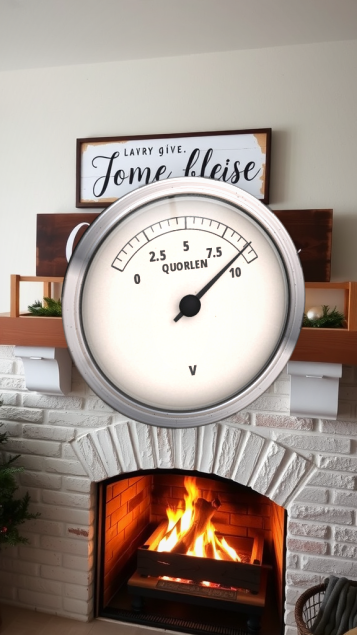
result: {"value": 9, "unit": "V"}
